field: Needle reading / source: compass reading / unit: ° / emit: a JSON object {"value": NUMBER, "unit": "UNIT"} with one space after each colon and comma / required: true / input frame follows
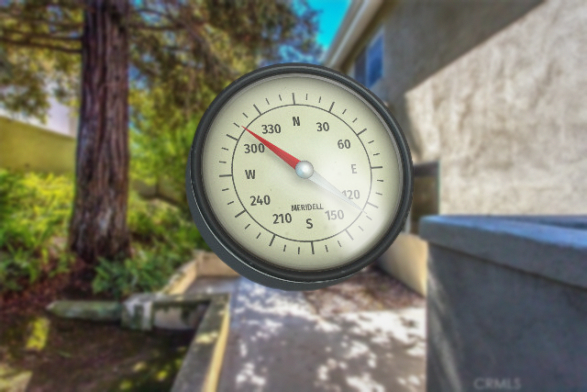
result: {"value": 310, "unit": "°"}
